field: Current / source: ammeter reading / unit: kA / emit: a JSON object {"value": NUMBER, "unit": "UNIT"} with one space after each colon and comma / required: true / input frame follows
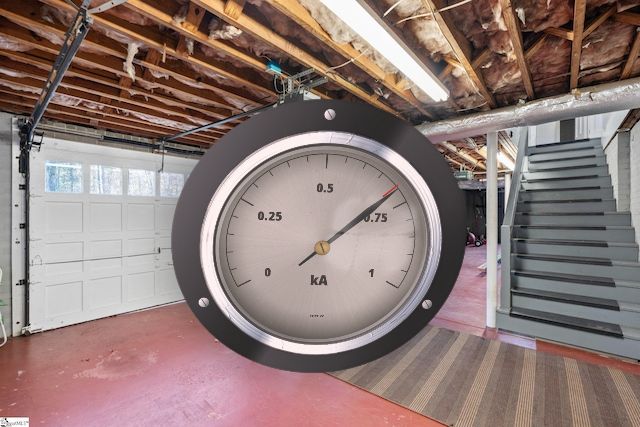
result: {"value": 0.7, "unit": "kA"}
